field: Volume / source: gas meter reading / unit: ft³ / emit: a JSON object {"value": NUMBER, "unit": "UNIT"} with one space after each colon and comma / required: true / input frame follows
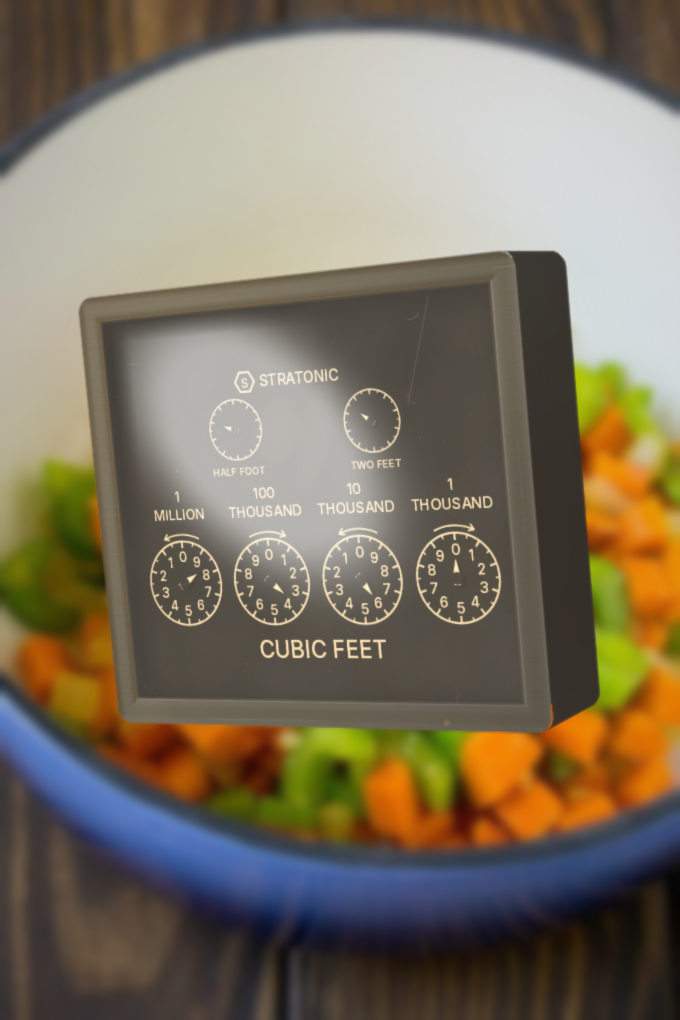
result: {"value": 836000, "unit": "ft³"}
